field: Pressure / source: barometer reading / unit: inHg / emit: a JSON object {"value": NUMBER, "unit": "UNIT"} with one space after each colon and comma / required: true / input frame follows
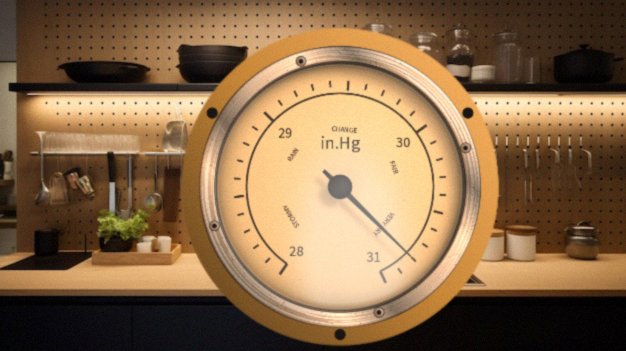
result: {"value": 30.8, "unit": "inHg"}
